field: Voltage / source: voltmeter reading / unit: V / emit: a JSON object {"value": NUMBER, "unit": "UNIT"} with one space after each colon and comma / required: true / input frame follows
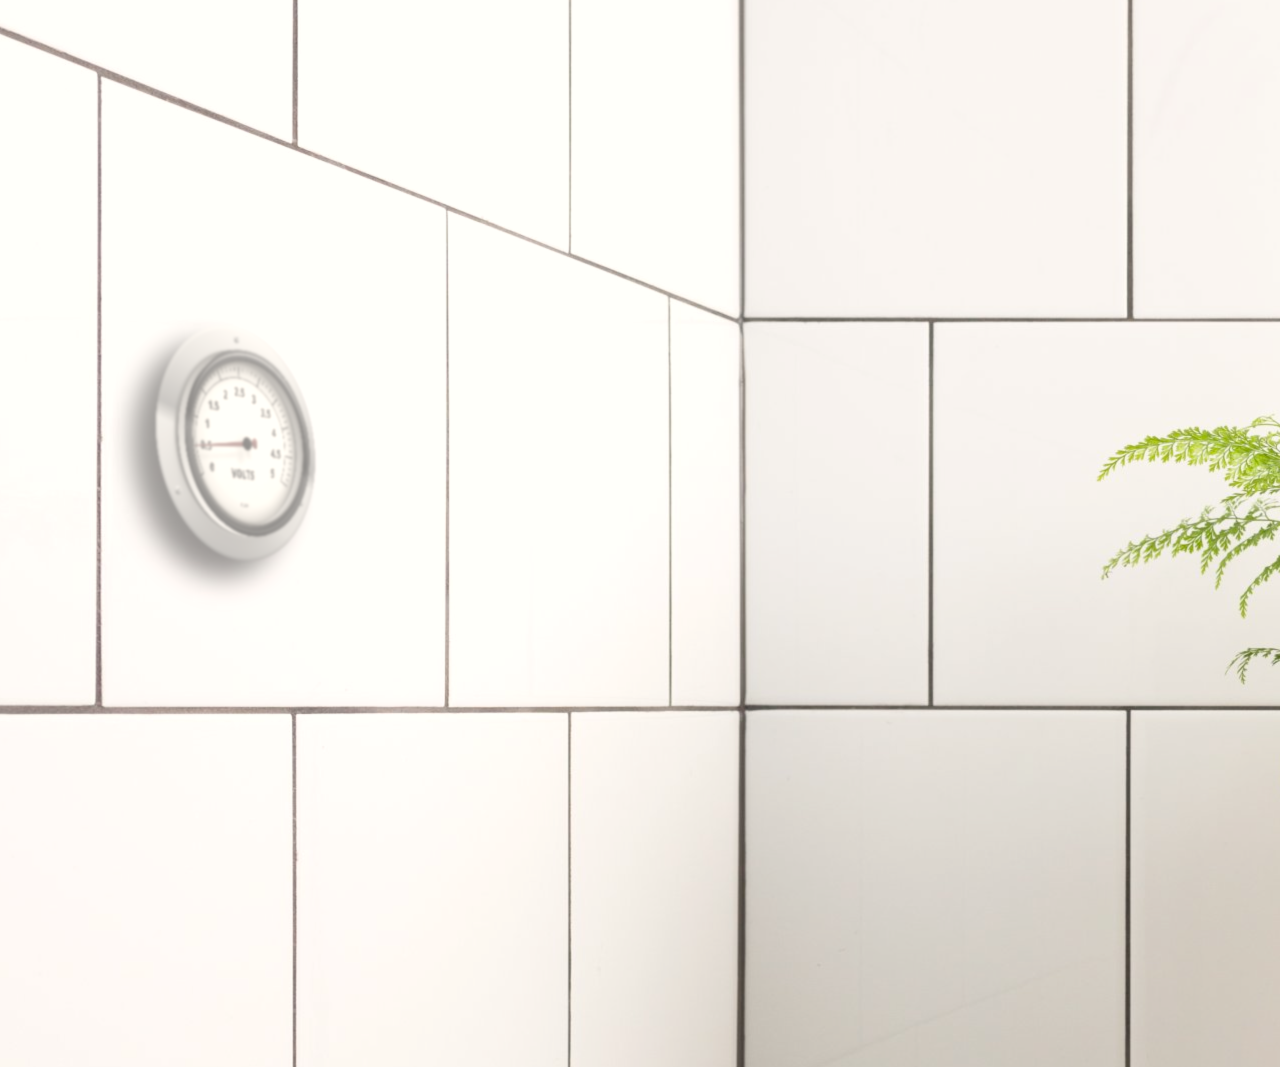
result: {"value": 0.5, "unit": "V"}
